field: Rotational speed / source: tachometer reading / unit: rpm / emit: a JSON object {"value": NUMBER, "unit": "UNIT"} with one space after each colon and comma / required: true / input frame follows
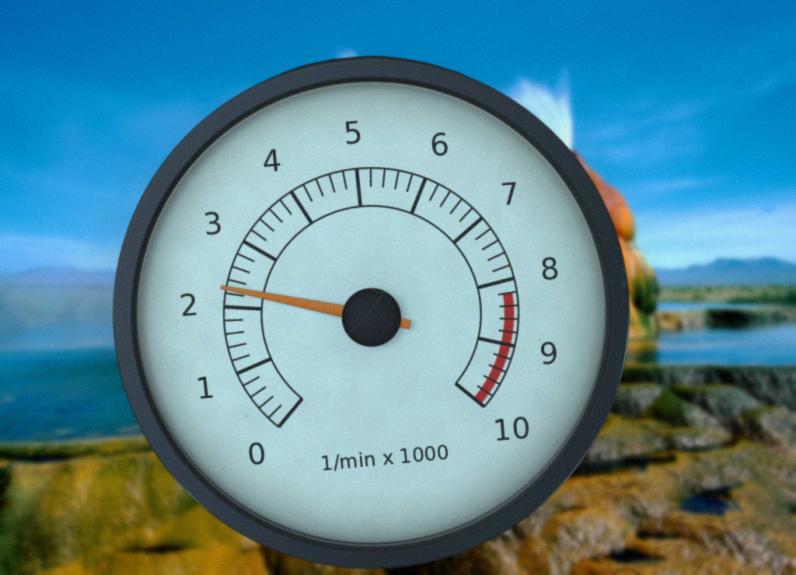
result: {"value": 2300, "unit": "rpm"}
